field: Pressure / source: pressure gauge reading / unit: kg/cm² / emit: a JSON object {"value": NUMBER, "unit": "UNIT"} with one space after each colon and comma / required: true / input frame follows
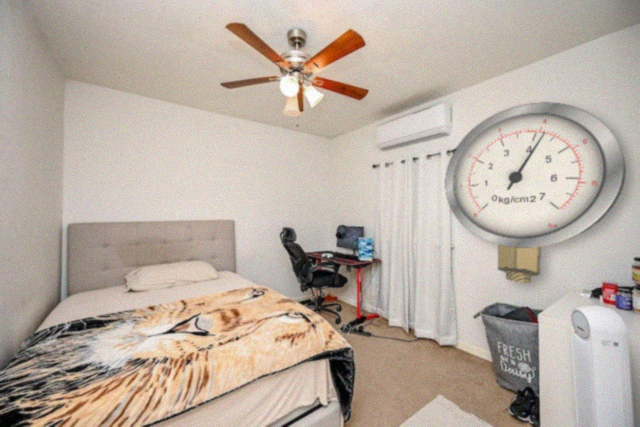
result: {"value": 4.25, "unit": "kg/cm²"}
